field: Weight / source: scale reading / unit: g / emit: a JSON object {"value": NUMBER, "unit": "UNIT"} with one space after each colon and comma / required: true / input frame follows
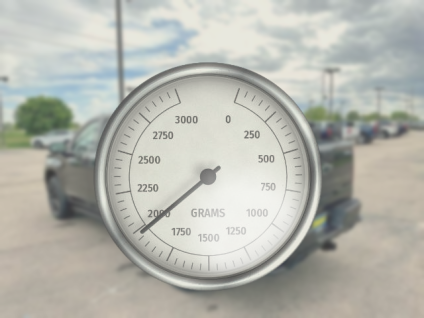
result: {"value": 1975, "unit": "g"}
